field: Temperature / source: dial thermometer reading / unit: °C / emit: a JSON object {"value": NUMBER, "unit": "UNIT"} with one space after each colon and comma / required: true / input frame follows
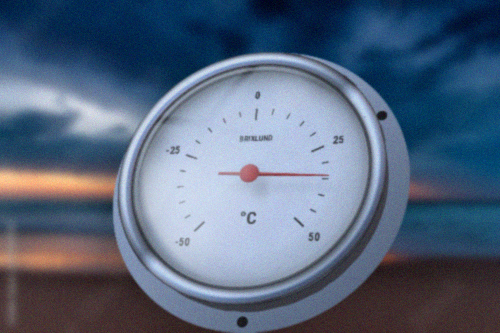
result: {"value": 35, "unit": "°C"}
